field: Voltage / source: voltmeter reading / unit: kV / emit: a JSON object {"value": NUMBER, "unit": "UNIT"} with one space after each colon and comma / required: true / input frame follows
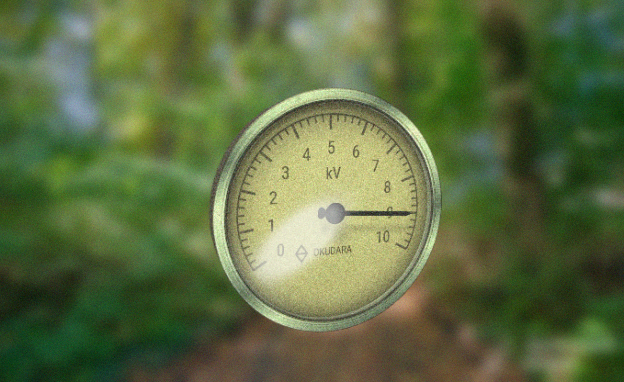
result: {"value": 9, "unit": "kV"}
